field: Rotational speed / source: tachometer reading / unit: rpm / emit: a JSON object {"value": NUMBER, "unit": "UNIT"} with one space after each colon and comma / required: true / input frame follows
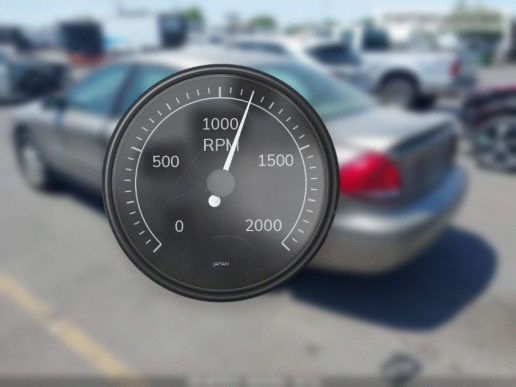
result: {"value": 1150, "unit": "rpm"}
